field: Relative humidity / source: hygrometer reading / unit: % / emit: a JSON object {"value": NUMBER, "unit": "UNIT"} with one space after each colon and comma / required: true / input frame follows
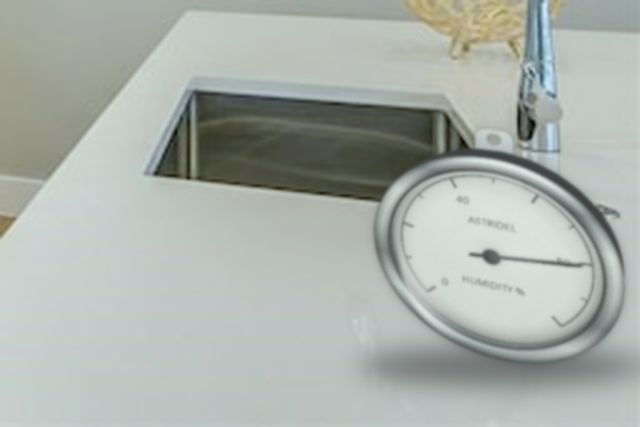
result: {"value": 80, "unit": "%"}
